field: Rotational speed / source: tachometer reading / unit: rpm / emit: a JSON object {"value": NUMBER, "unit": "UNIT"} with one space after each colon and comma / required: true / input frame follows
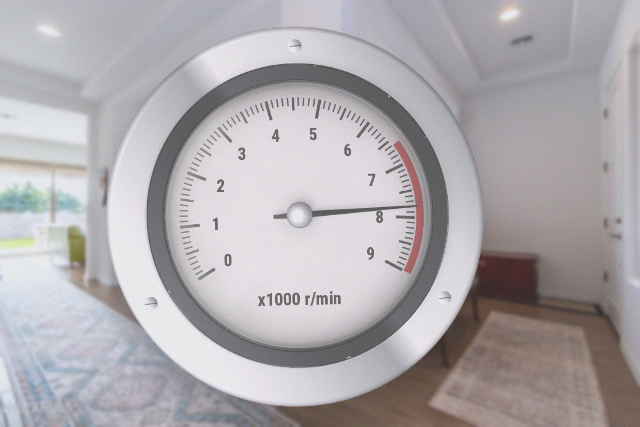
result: {"value": 7800, "unit": "rpm"}
